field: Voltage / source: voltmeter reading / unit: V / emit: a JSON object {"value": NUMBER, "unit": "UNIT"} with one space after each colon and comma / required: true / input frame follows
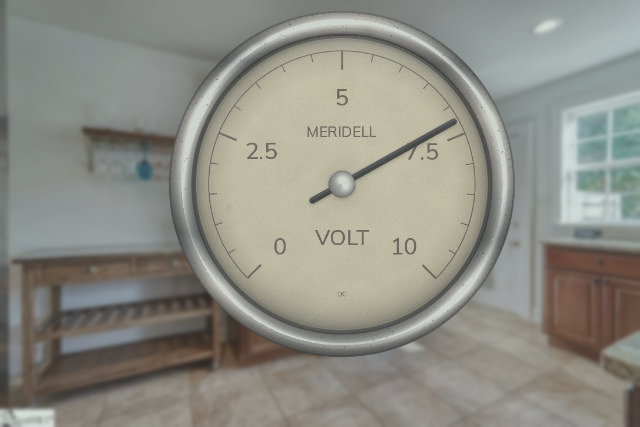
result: {"value": 7.25, "unit": "V"}
